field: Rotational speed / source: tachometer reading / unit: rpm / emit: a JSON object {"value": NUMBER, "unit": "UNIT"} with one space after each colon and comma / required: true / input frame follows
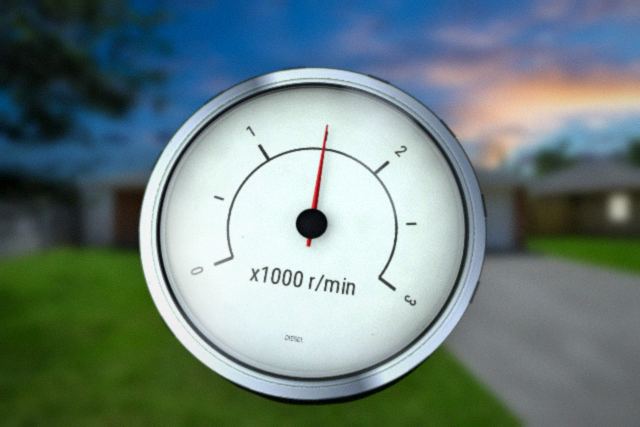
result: {"value": 1500, "unit": "rpm"}
